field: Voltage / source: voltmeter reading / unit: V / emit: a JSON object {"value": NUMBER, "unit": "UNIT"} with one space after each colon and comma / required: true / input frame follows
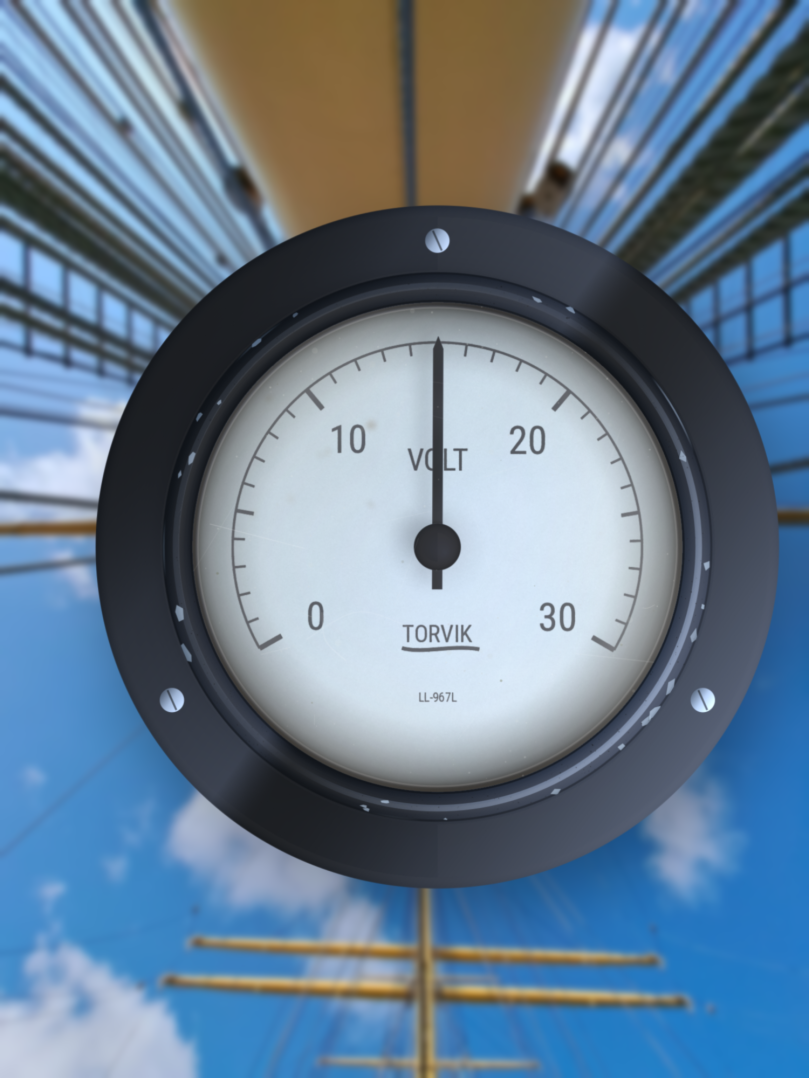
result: {"value": 15, "unit": "V"}
